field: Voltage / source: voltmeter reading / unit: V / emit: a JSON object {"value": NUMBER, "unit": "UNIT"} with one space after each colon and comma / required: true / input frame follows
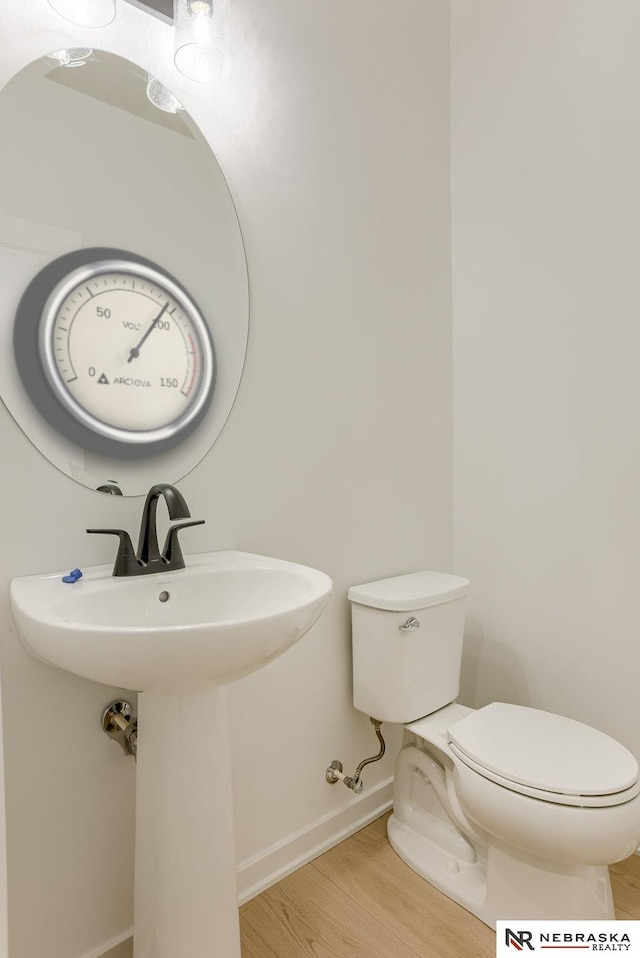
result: {"value": 95, "unit": "V"}
